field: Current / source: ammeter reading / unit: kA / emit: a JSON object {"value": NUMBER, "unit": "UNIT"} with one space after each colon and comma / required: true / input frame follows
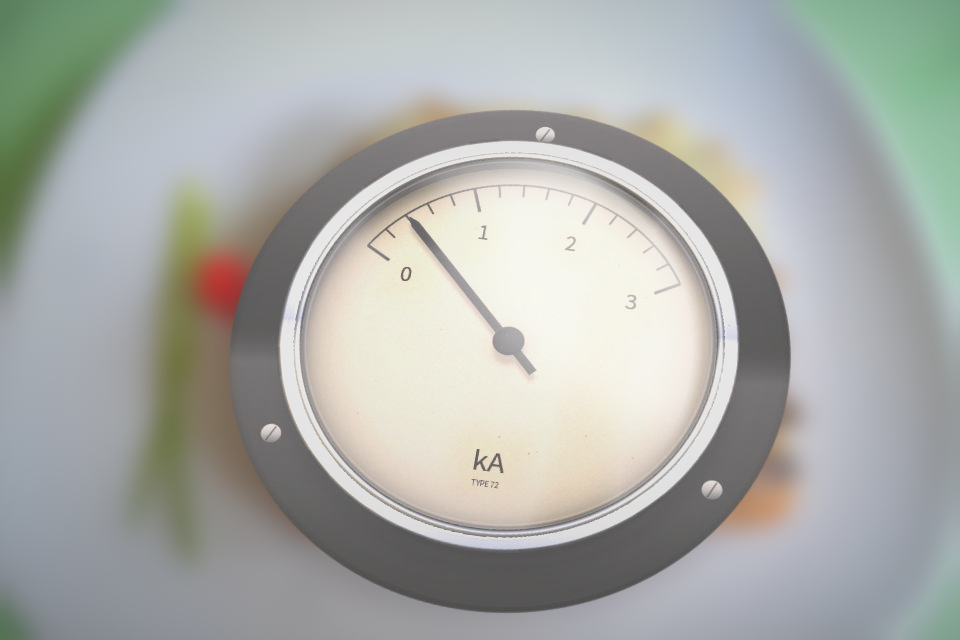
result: {"value": 0.4, "unit": "kA"}
